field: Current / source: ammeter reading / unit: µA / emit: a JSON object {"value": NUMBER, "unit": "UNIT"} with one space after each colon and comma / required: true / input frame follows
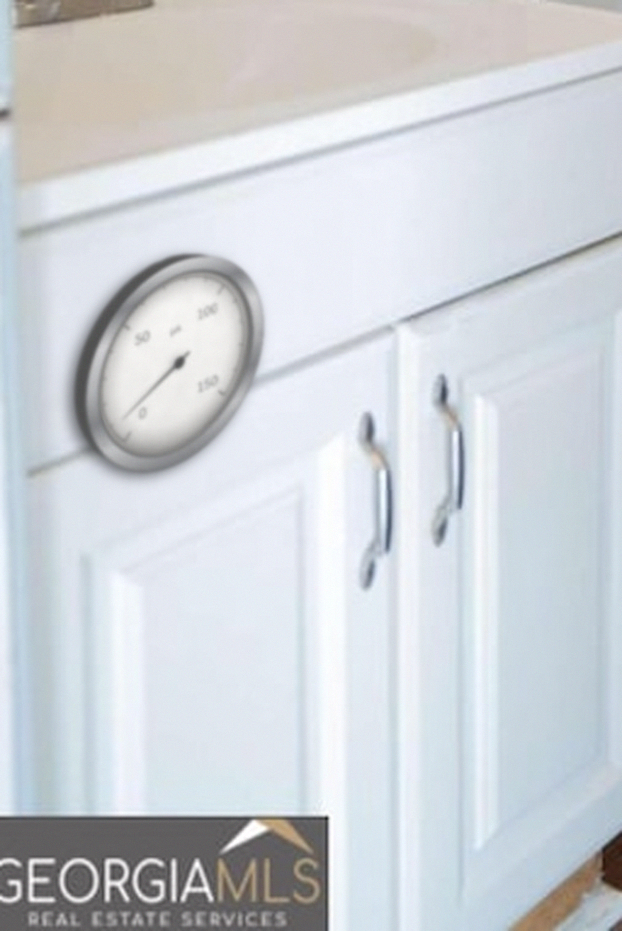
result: {"value": 10, "unit": "µA"}
